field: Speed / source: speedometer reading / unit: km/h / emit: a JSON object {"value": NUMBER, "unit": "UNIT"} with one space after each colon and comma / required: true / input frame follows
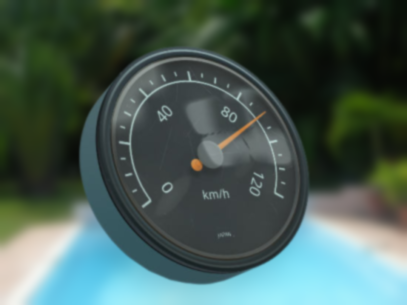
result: {"value": 90, "unit": "km/h"}
